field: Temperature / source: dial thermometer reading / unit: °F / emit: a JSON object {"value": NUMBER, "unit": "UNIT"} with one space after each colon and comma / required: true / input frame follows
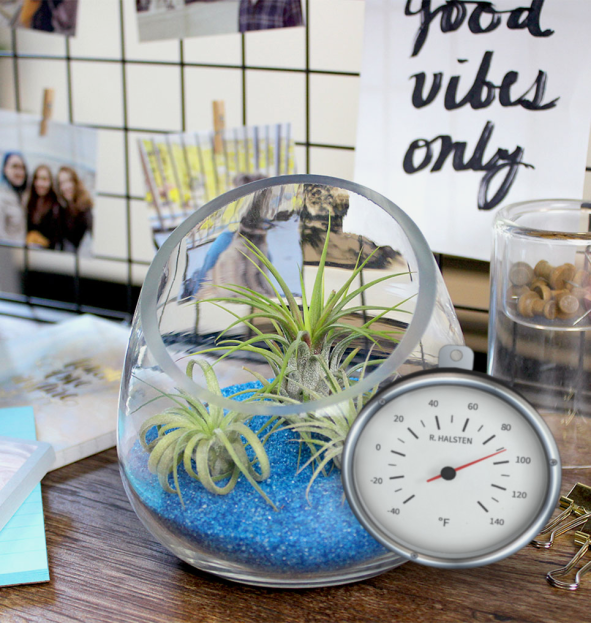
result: {"value": 90, "unit": "°F"}
